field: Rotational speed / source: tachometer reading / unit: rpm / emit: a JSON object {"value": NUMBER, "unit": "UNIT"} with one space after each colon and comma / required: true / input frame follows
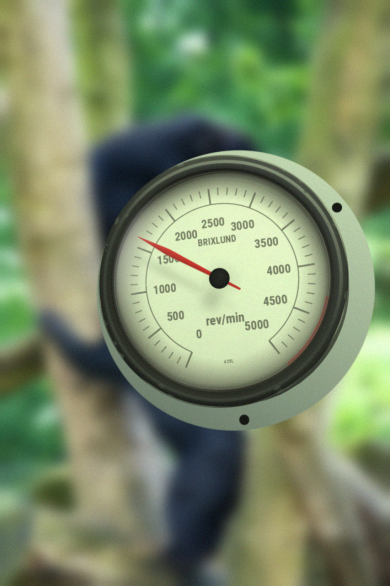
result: {"value": 1600, "unit": "rpm"}
